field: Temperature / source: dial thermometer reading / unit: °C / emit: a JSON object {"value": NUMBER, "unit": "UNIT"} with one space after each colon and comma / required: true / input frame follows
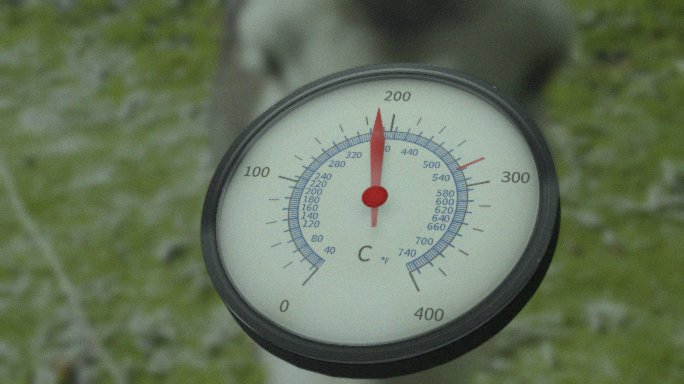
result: {"value": 190, "unit": "°C"}
